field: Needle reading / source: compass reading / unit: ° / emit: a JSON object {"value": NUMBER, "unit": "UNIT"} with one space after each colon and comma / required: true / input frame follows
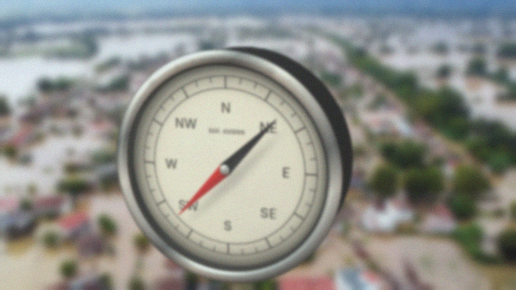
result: {"value": 225, "unit": "°"}
